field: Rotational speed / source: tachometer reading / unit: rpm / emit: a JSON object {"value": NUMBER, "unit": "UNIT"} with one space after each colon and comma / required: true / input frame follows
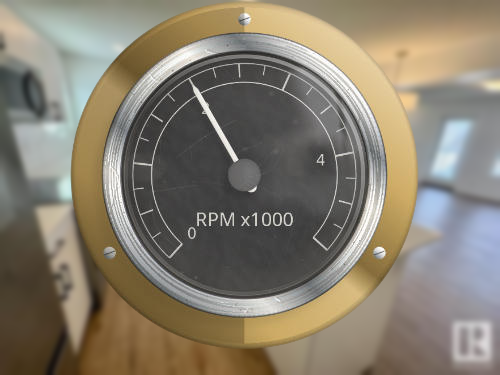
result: {"value": 2000, "unit": "rpm"}
